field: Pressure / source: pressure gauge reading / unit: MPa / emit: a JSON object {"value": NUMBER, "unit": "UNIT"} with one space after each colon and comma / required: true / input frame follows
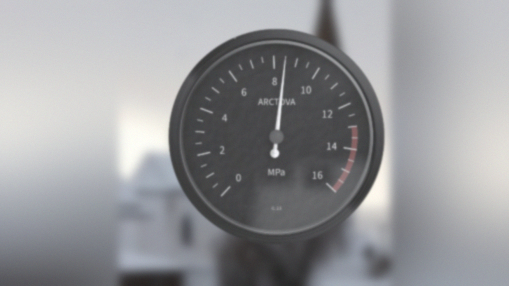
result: {"value": 8.5, "unit": "MPa"}
